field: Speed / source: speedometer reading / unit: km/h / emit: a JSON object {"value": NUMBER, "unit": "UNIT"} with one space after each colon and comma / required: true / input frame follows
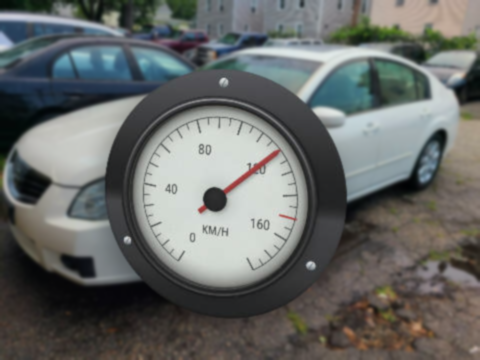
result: {"value": 120, "unit": "km/h"}
